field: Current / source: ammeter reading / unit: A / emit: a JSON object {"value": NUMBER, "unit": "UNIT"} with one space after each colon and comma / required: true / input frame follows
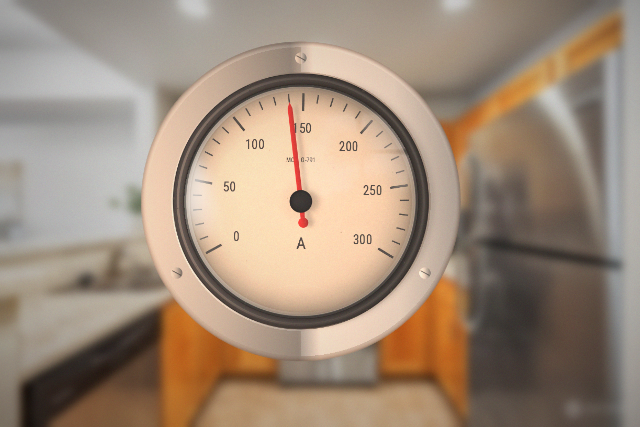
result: {"value": 140, "unit": "A"}
